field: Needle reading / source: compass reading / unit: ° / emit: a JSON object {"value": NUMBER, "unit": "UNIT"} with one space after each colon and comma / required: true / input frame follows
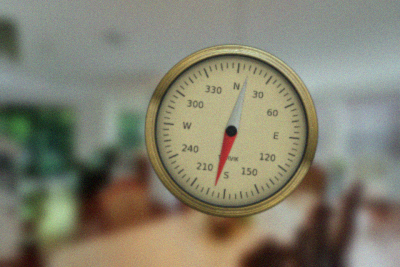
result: {"value": 190, "unit": "°"}
